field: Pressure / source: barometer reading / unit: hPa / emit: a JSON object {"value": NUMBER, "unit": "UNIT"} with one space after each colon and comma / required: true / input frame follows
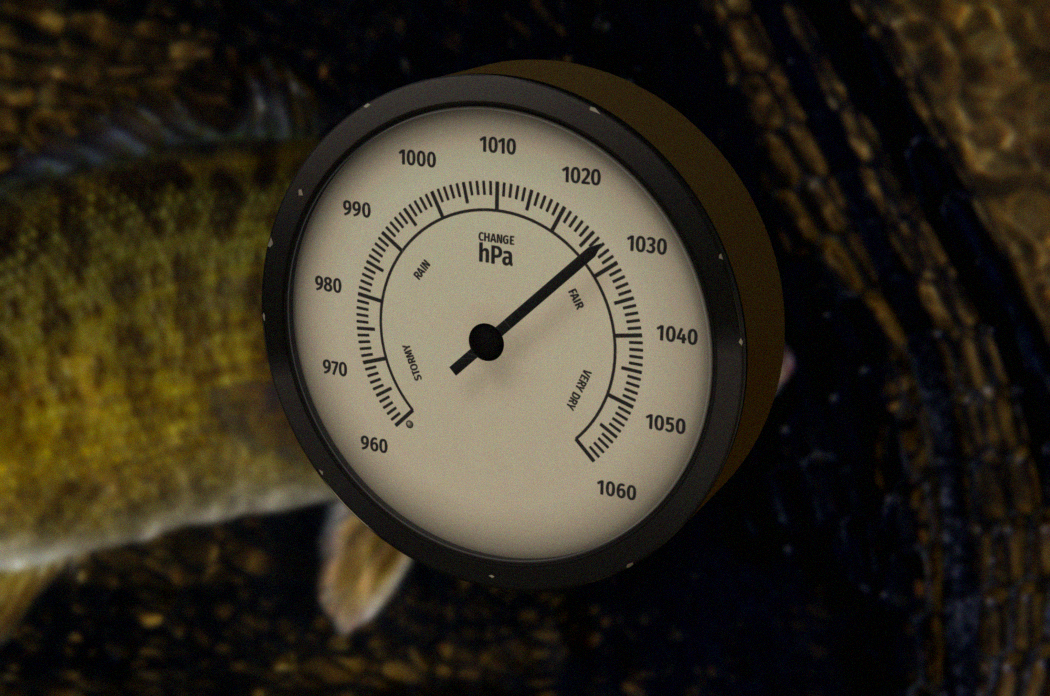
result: {"value": 1027, "unit": "hPa"}
